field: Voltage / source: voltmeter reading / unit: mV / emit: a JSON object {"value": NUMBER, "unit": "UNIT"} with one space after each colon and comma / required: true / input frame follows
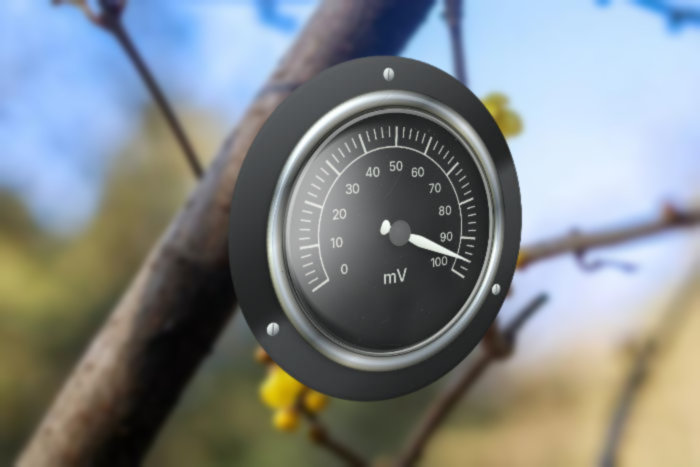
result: {"value": 96, "unit": "mV"}
